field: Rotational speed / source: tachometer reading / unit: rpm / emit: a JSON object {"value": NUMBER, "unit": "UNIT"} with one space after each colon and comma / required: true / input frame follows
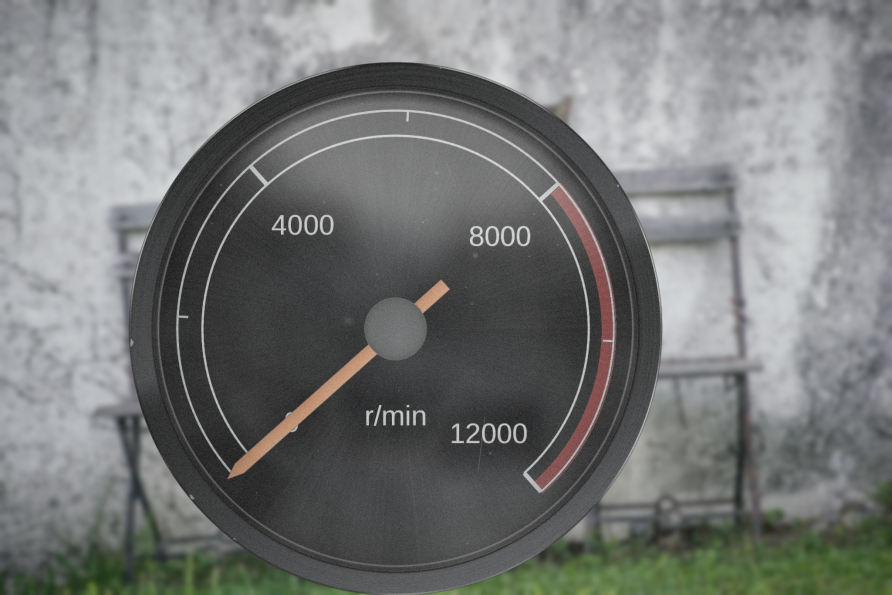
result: {"value": 0, "unit": "rpm"}
